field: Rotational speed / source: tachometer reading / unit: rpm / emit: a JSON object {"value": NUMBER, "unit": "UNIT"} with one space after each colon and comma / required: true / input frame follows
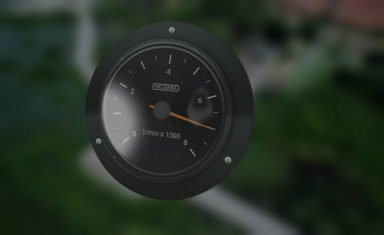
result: {"value": 7000, "unit": "rpm"}
